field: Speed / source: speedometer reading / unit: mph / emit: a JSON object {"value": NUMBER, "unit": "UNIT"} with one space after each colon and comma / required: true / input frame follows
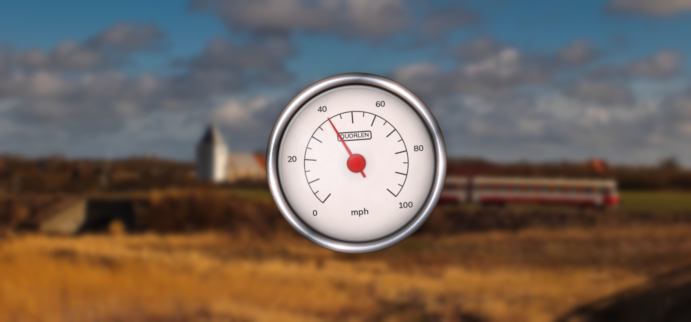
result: {"value": 40, "unit": "mph"}
